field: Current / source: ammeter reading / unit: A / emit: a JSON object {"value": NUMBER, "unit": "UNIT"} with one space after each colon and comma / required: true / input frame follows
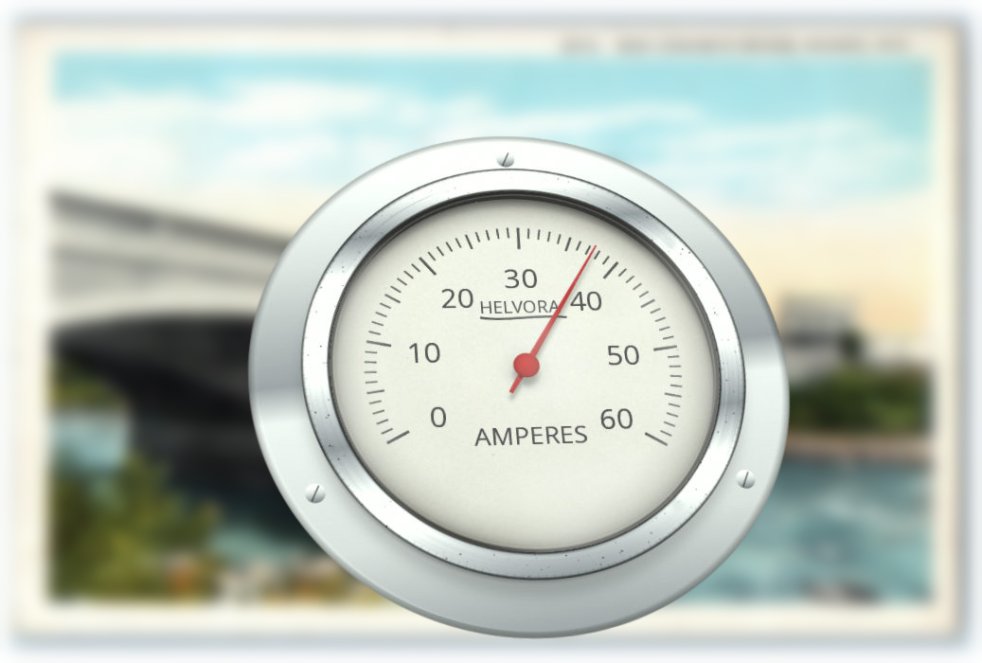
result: {"value": 37.5, "unit": "A"}
